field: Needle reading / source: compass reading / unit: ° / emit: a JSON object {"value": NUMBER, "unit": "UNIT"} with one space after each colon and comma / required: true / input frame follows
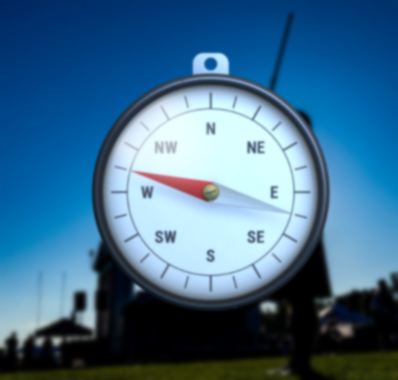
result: {"value": 285, "unit": "°"}
